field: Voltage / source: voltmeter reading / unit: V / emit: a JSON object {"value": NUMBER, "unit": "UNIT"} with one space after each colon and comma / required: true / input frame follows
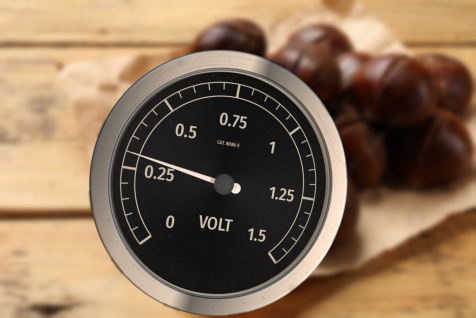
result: {"value": 0.3, "unit": "V"}
